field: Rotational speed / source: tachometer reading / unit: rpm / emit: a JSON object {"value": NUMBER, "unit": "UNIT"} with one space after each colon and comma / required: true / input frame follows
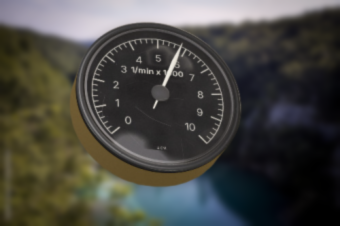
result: {"value": 5800, "unit": "rpm"}
